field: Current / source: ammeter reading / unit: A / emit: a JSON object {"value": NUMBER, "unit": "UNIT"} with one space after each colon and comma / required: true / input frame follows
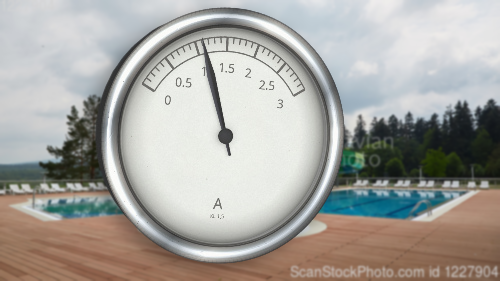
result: {"value": 1.1, "unit": "A"}
